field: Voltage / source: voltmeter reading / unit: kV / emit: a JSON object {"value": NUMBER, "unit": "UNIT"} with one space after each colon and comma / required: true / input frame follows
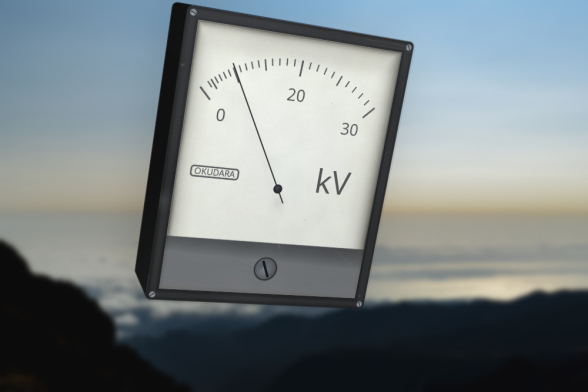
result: {"value": 10, "unit": "kV"}
